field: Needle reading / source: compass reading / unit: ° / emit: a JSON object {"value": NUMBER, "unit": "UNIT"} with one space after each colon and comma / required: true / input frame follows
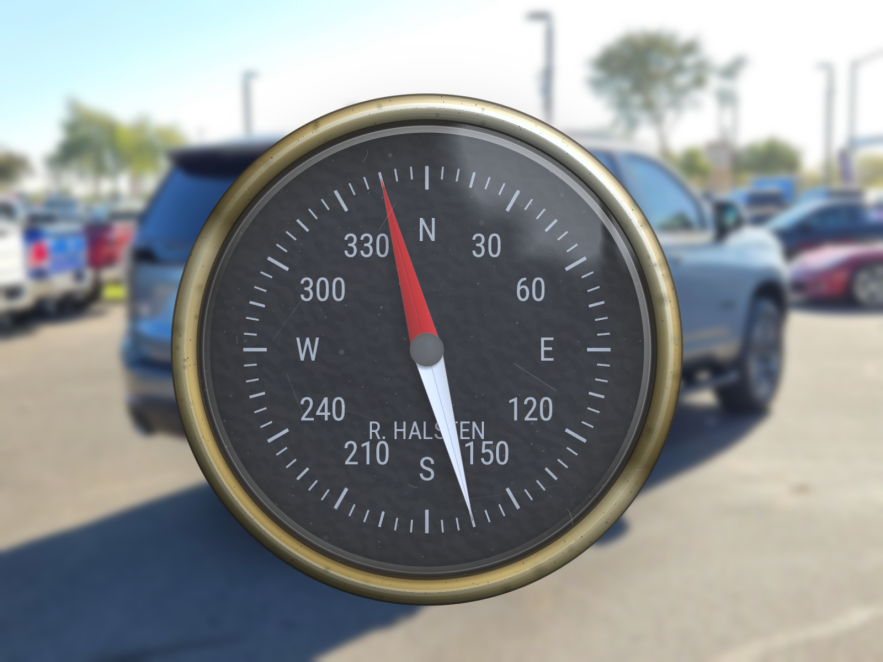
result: {"value": 345, "unit": "°"}
